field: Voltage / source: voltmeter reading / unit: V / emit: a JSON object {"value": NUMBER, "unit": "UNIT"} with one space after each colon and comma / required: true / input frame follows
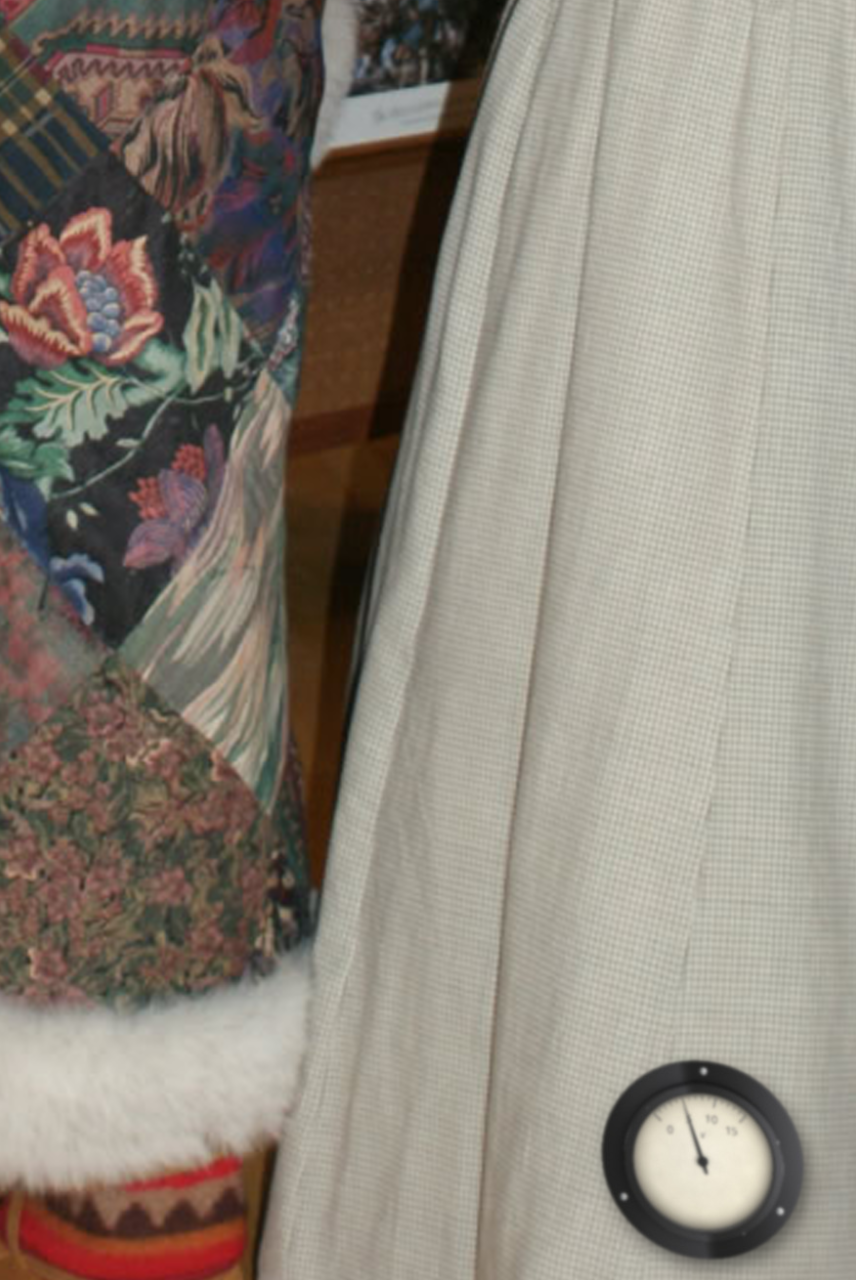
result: {"value": 5, "unit": "V"}
